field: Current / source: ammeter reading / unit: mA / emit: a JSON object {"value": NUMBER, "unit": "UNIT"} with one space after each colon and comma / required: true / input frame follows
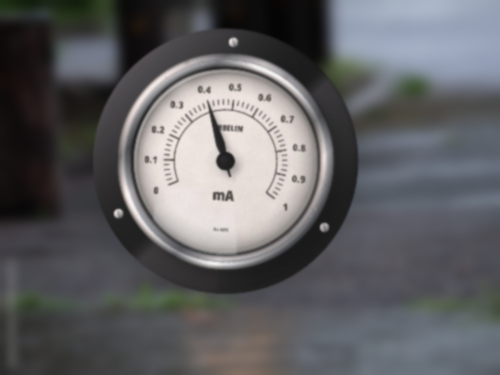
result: {"value": 0.4, "unit": "mA"}
